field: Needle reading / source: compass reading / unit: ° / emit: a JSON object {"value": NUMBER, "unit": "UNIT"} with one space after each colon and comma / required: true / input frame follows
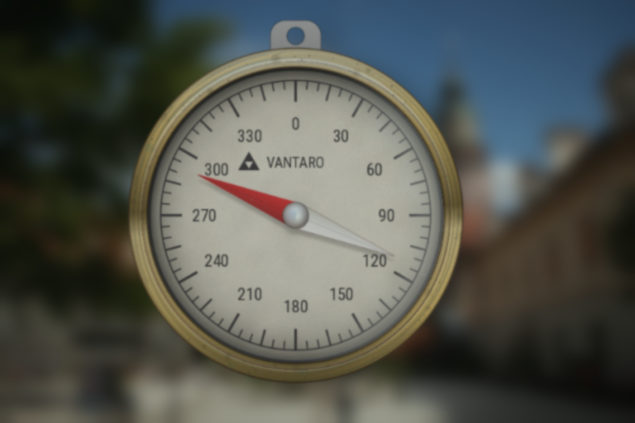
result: {"value": 292.5, "unit": "°"}
